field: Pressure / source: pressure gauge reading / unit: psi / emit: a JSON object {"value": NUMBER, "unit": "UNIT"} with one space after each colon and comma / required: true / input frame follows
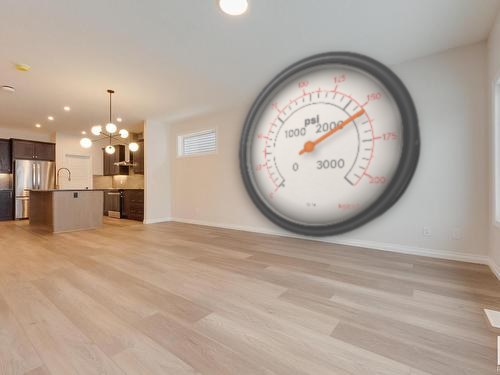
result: {"value": 2200, "unit": "psi"}
